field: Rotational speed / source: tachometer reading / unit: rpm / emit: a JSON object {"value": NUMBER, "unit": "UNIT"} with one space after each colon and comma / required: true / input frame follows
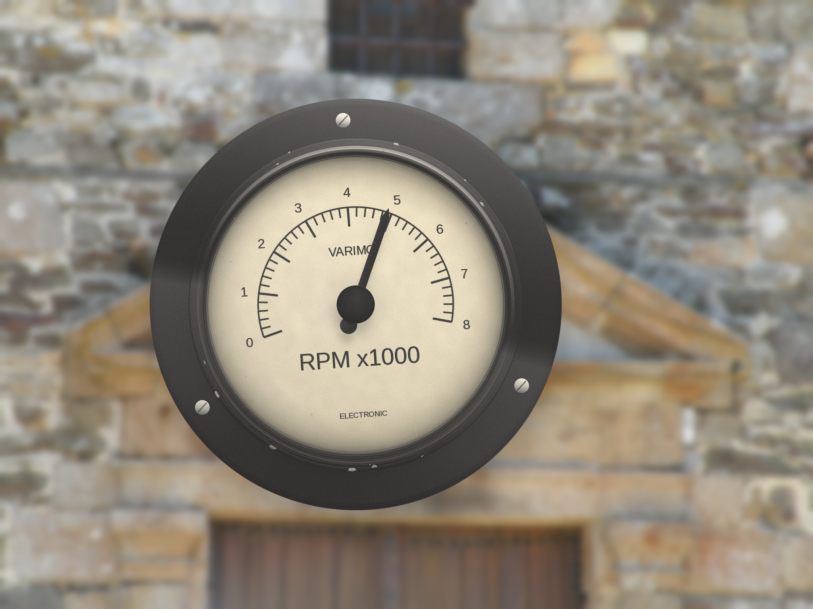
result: {"value": 4900, "unit": "rpm"}
